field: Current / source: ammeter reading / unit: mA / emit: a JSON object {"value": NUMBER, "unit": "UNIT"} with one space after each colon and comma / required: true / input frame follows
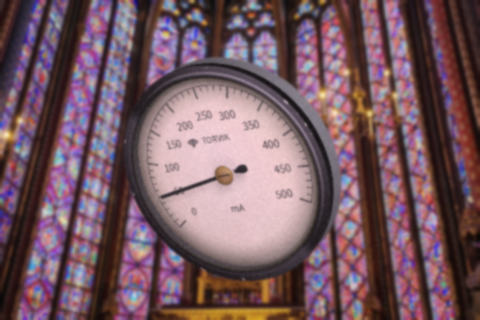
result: {"value": 50, "unit": "mA"}
